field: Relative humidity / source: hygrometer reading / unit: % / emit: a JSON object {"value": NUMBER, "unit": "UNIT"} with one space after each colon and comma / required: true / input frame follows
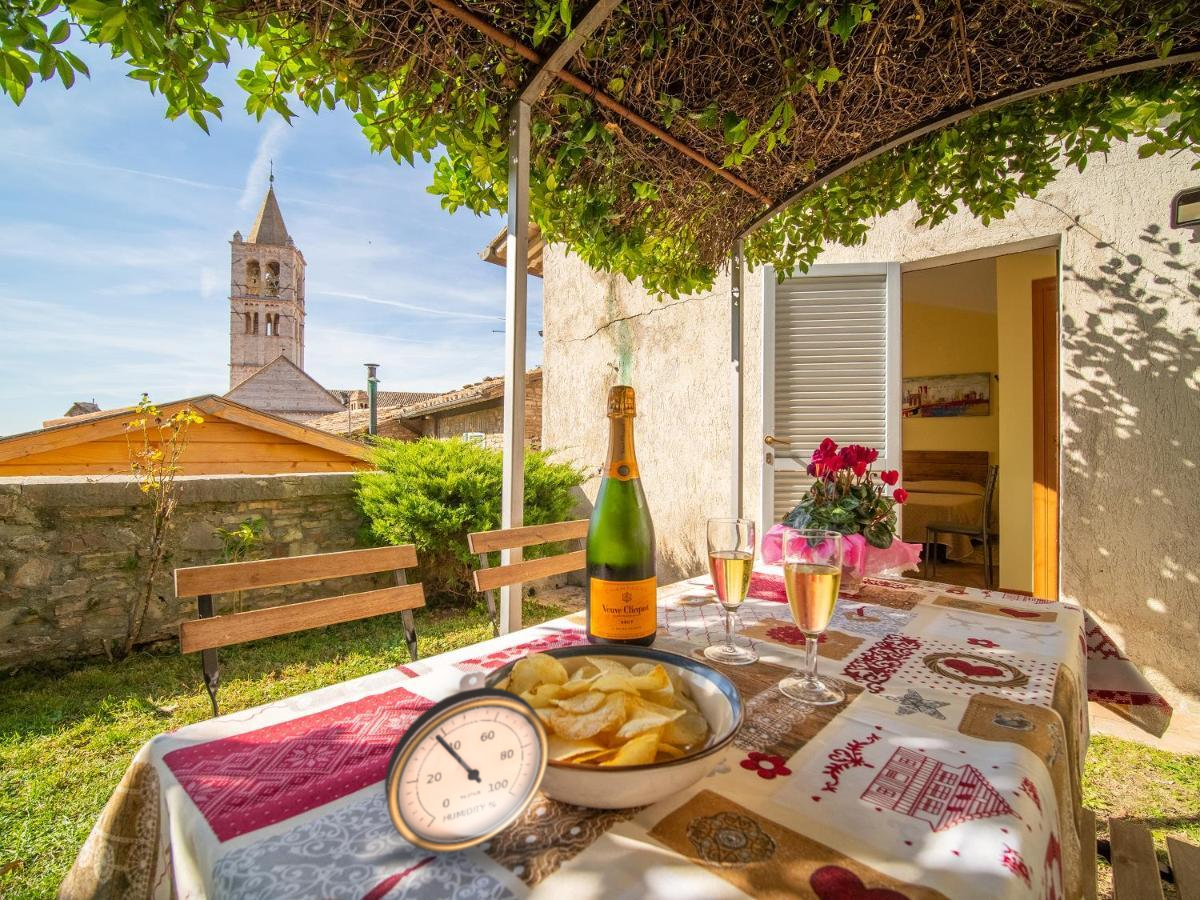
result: {"value": 38, "unit": "%"}
